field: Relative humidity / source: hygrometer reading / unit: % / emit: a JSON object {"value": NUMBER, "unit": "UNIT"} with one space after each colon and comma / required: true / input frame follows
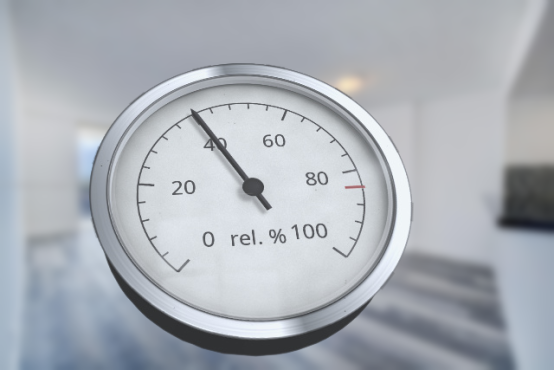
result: {"value": 40, "unit": "%"}
